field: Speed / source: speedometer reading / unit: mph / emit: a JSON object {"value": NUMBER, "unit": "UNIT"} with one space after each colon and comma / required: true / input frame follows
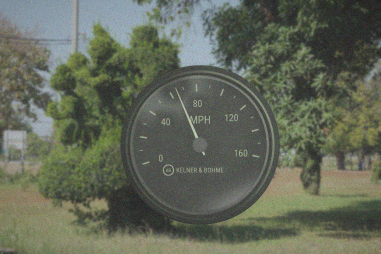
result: {"value": 65, "unit": "mph"}
